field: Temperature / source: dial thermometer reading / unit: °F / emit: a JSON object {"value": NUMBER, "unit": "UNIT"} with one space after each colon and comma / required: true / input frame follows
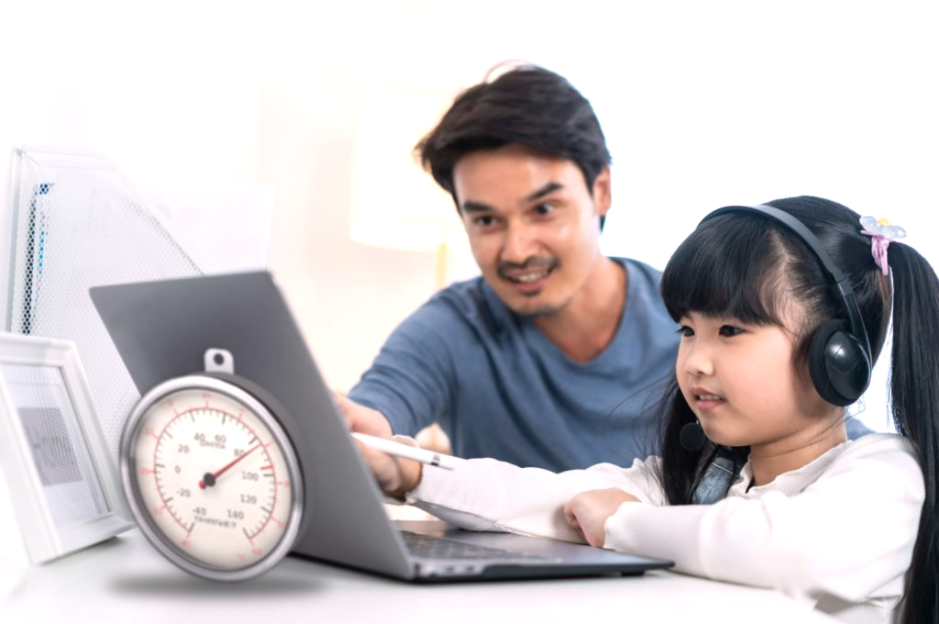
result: {"value": 84, "unit": "°F"}
